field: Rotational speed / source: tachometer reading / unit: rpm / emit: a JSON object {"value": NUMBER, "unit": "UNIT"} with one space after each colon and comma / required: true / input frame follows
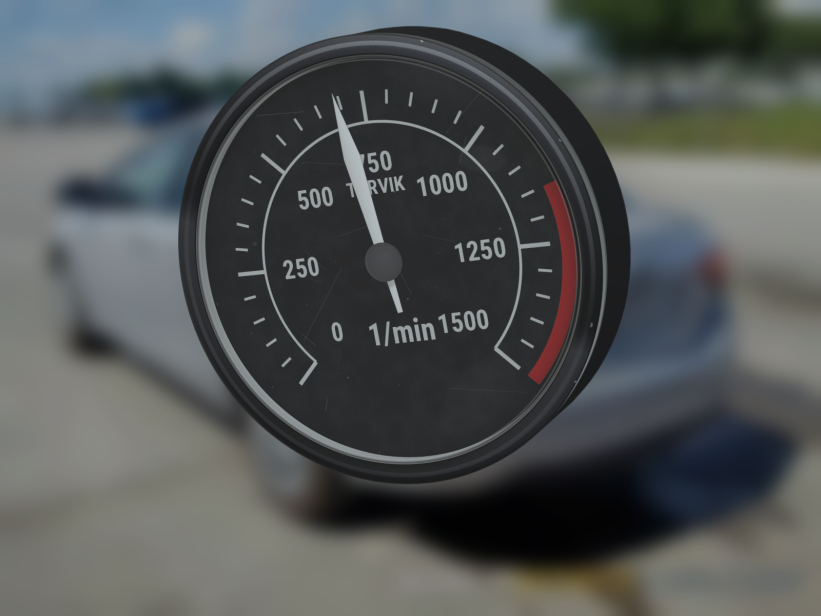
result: {"value": 700, "unit": "rpm"}
